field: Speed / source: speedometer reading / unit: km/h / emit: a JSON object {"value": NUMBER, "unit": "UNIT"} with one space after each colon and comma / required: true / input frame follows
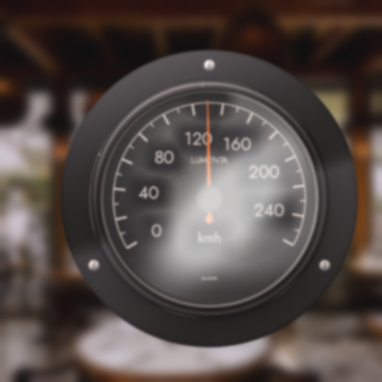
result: {"value": 130, "unit": "km/h"}
